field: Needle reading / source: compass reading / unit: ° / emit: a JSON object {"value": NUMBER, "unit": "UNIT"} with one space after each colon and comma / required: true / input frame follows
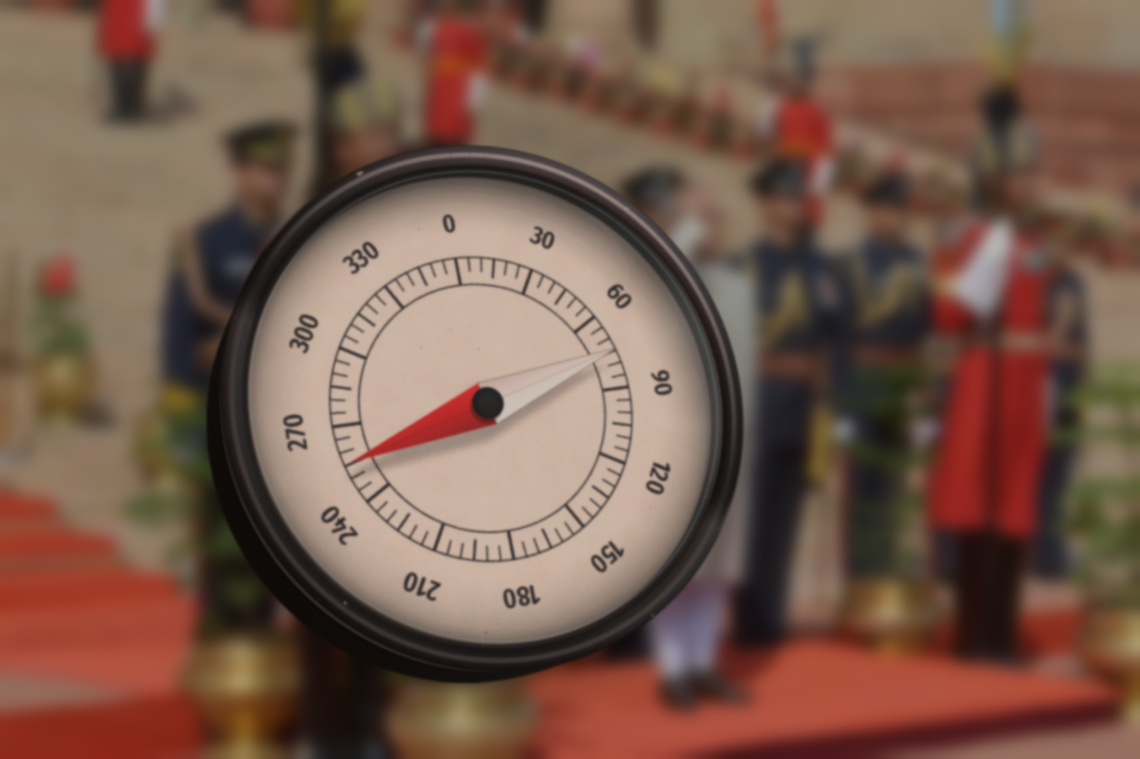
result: {"value": 255, "unit": "°"}
